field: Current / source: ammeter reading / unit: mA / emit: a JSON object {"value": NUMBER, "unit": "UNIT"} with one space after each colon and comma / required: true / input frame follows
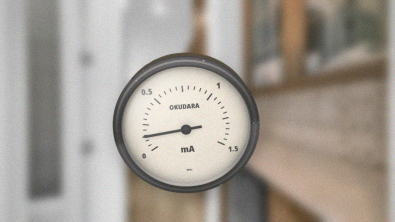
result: {"value": 0.15, "unit": "mA"}
